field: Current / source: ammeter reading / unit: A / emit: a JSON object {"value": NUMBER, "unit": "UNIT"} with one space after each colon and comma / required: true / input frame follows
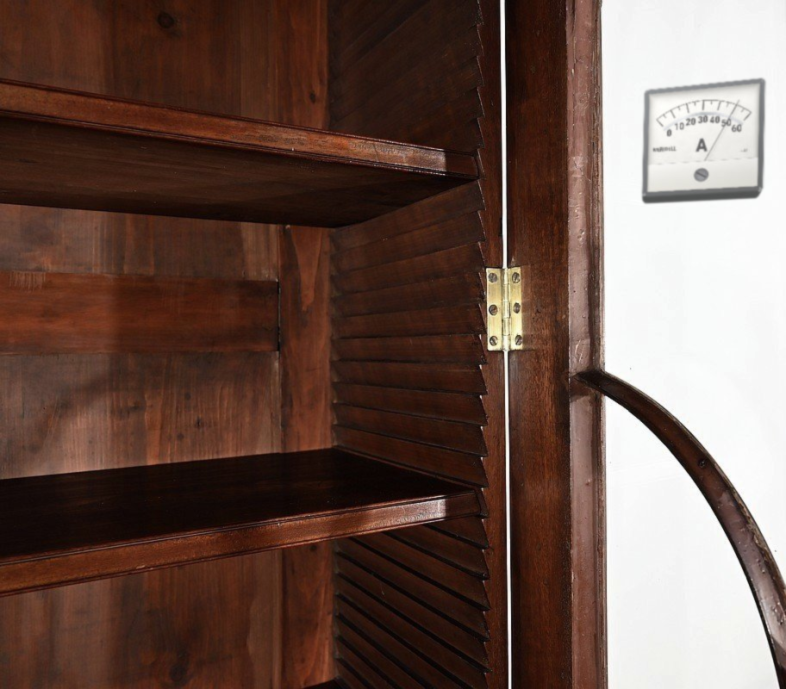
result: {"value": 50, "unit": "A"}
